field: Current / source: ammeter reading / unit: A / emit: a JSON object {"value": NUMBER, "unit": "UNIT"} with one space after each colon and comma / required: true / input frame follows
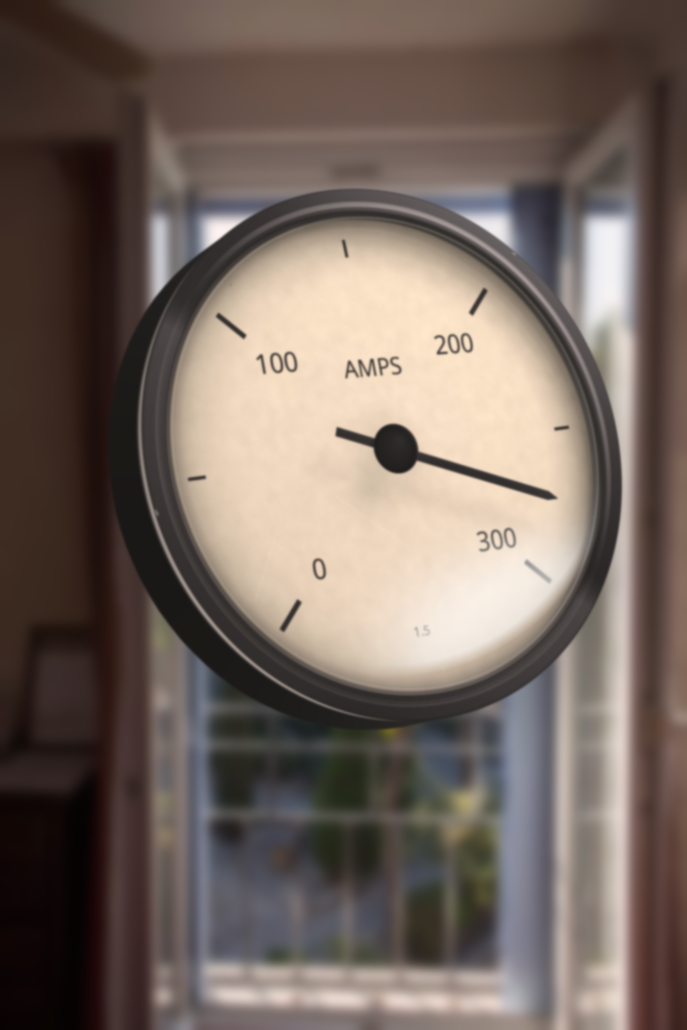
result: {"value": 275, "unit": "A"}
